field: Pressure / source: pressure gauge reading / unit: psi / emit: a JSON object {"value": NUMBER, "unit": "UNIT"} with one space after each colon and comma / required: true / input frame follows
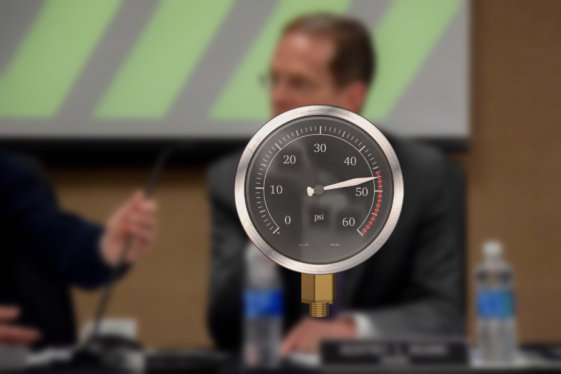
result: {"value": 47, "unit": "psi"}
